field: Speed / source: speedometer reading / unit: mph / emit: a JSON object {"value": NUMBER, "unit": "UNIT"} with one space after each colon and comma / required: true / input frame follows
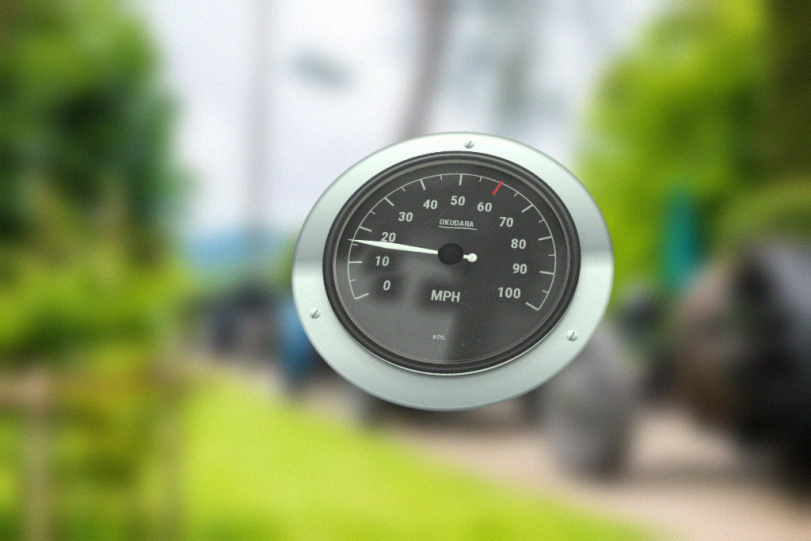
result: {"value": 15, "unit": "mph"}
